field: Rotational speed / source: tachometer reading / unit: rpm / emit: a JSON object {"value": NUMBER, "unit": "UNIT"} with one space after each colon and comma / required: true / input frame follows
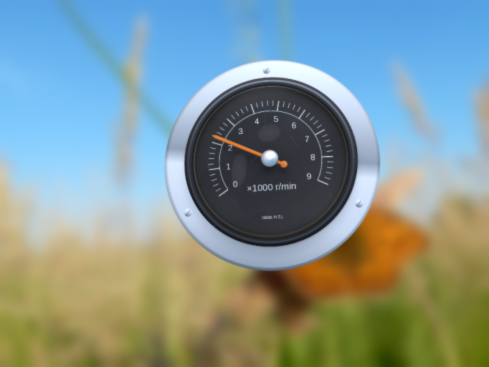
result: {"value": 2200, "unit": "rpm"}
